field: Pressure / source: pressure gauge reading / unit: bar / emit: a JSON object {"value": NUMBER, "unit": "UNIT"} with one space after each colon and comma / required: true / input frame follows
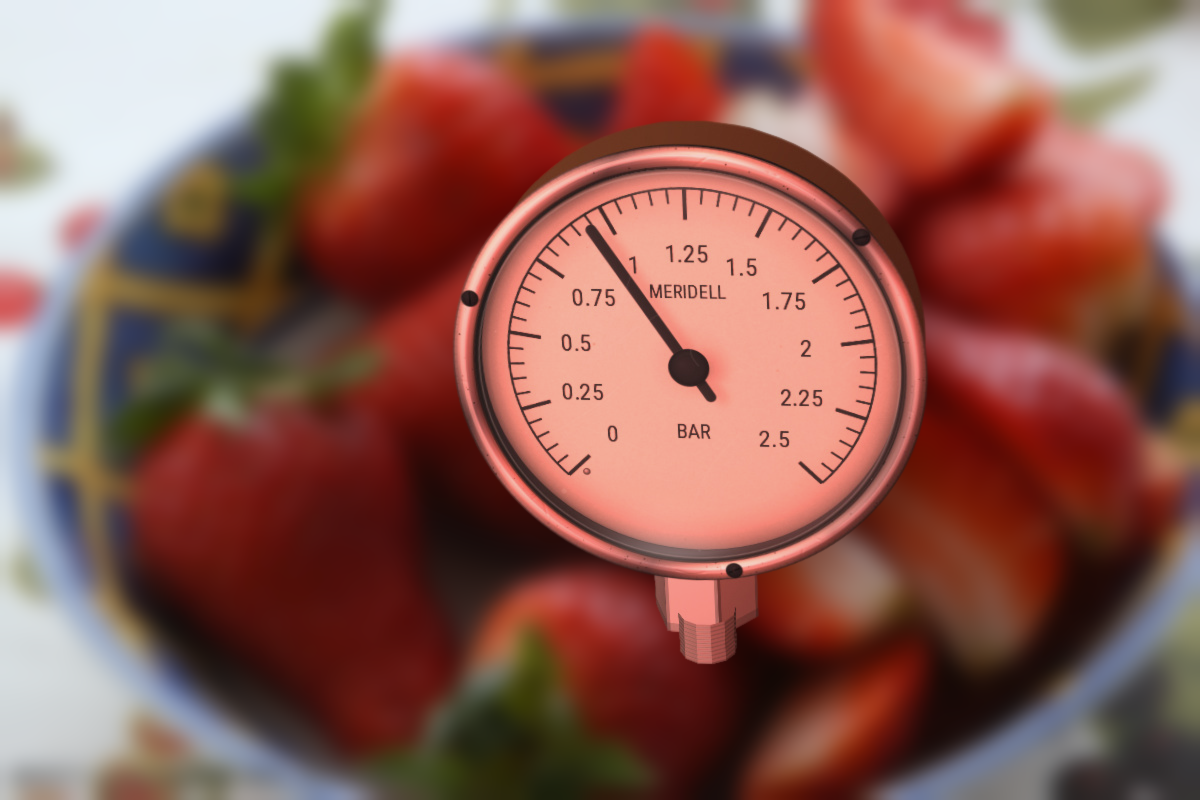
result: {"value": 0.95, "unit": "bar"}
